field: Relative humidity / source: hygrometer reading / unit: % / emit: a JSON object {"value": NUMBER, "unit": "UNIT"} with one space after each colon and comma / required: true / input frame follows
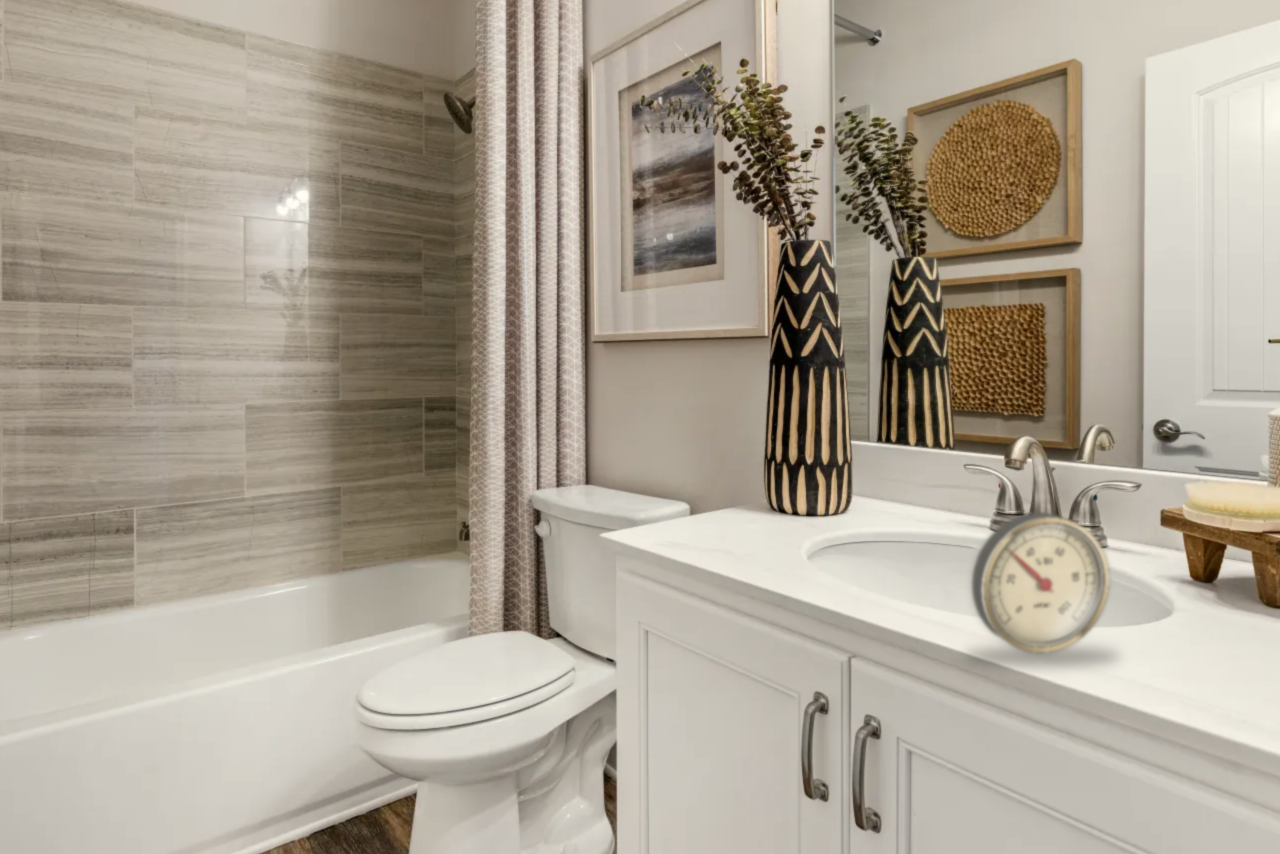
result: {"value": 32, "unit": "%"}
